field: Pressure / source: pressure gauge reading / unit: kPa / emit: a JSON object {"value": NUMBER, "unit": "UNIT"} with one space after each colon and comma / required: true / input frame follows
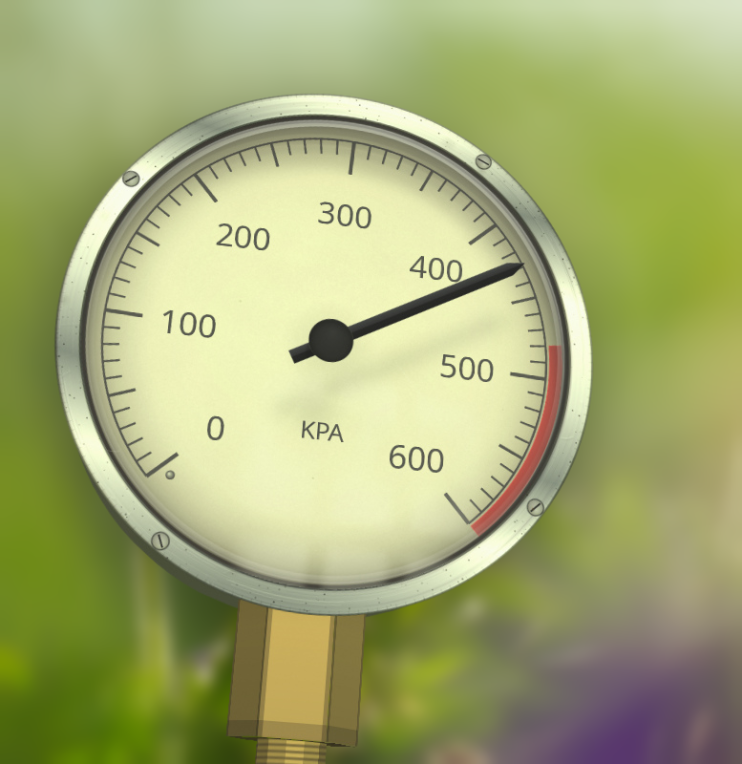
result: {"value": 430, "unit": "kPa"}
